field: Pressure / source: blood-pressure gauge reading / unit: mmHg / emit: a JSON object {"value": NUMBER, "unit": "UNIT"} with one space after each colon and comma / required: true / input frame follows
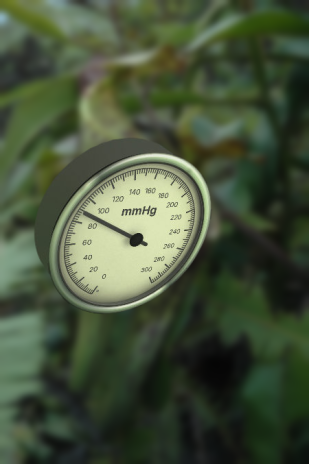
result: {"value": 90, "unit": "mmHg"}
